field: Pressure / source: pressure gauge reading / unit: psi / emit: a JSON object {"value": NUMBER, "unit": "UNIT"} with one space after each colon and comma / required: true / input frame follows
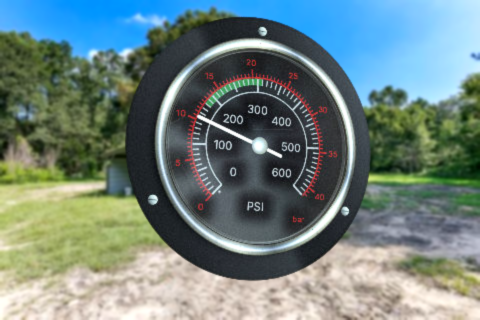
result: {"value": 150, "unit": "psi"}
